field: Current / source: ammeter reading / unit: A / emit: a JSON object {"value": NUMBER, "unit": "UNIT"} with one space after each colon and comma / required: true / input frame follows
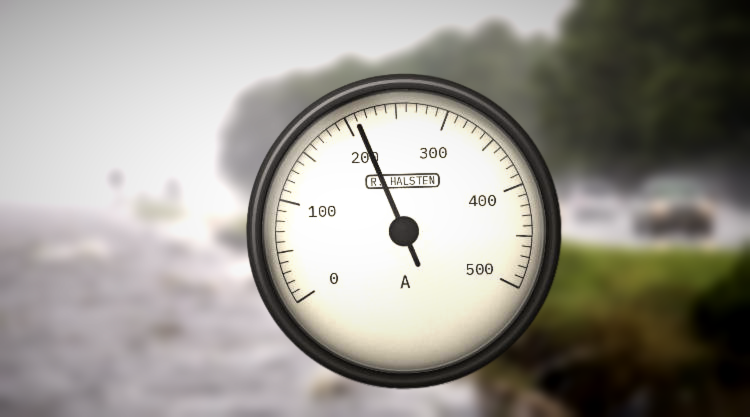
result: {"value": 210, "unit": "A"}
